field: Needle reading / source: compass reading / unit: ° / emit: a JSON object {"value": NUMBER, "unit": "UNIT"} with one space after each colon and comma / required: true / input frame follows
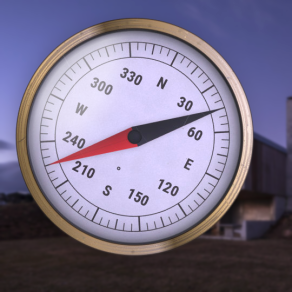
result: {"value": 225, "unit": "°"}
